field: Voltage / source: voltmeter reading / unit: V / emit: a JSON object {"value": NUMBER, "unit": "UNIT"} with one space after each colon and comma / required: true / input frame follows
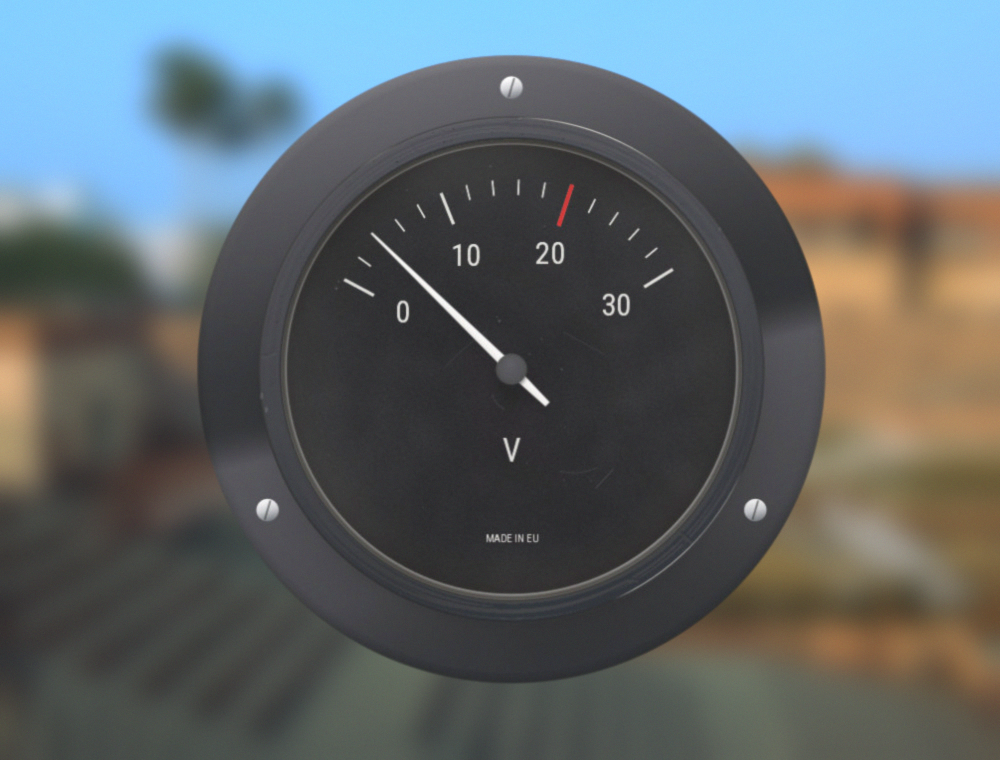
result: {"value": 4, "unit": "V"}
